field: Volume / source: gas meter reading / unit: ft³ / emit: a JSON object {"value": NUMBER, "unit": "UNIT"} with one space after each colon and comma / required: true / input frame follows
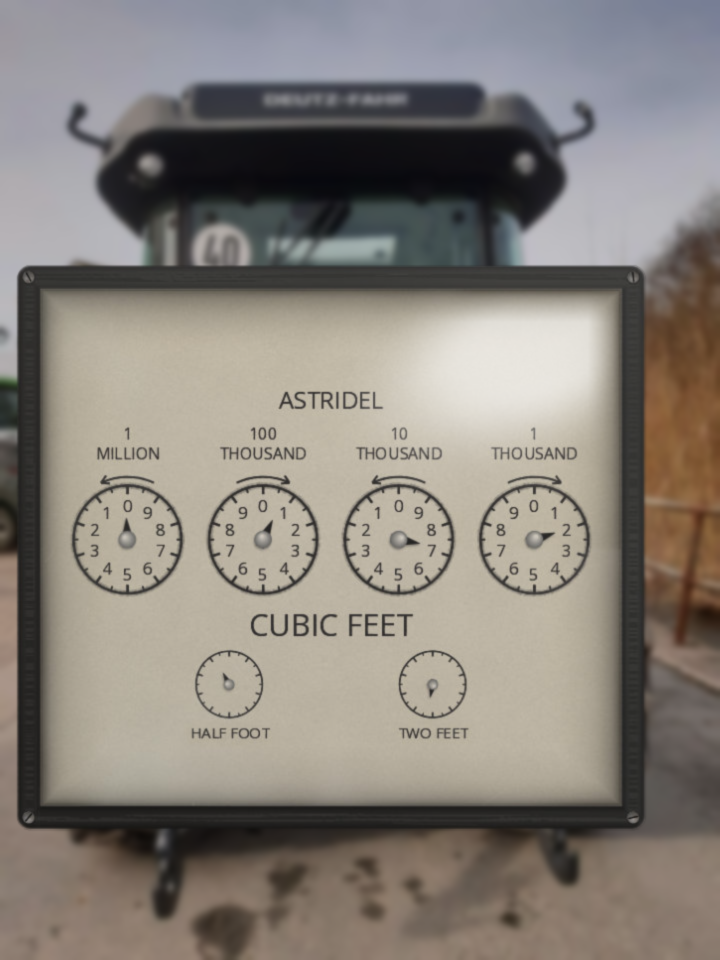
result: {"value": 7200, "unit": "ft³"}
